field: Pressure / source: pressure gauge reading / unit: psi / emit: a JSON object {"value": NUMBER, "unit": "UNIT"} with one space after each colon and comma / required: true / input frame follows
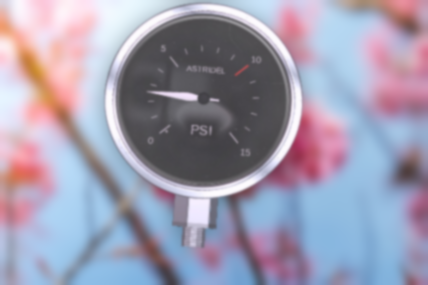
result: {"value": 2.5, "unit": "psi"}
